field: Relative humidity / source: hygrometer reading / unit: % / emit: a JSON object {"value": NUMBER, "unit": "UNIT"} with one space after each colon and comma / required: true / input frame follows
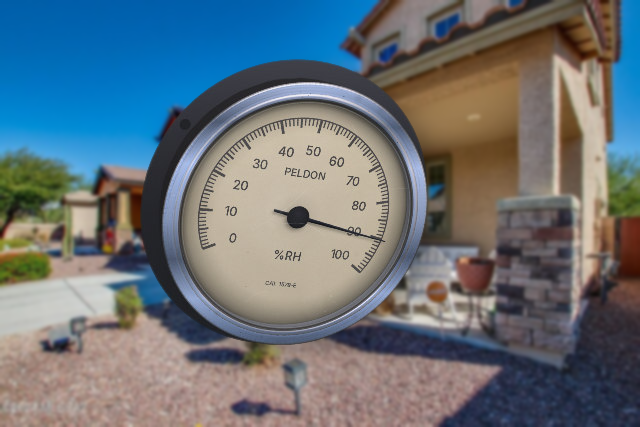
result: {"value": 90, "unit": "%"}
